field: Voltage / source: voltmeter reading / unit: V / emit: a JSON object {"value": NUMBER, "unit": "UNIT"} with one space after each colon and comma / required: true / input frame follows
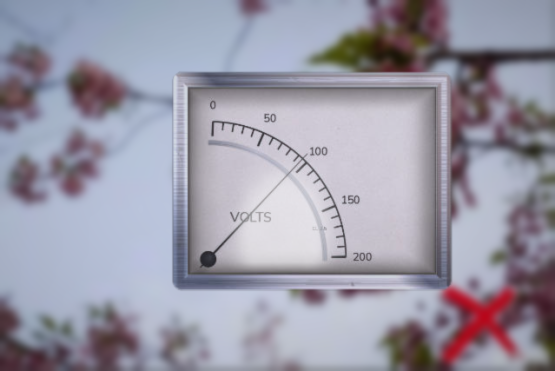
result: {"value": 95, "unit": "V"}
